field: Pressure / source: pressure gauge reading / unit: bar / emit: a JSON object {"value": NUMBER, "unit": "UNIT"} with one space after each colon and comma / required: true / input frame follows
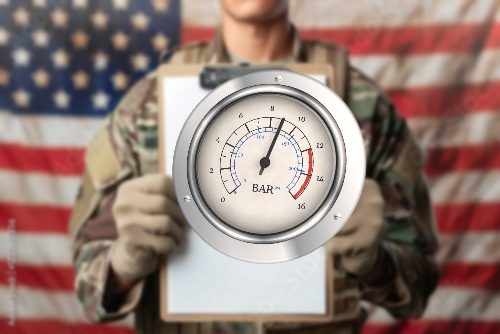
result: {"value": 9, "unit": "bar"}
